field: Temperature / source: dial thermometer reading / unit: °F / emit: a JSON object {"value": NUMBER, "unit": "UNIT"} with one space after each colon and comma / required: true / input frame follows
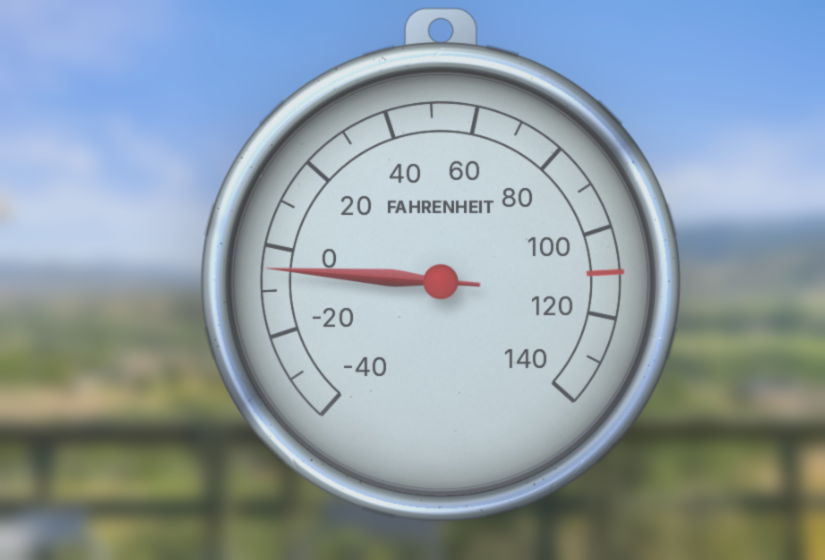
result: {"value": -5, "unit": "°F"}
